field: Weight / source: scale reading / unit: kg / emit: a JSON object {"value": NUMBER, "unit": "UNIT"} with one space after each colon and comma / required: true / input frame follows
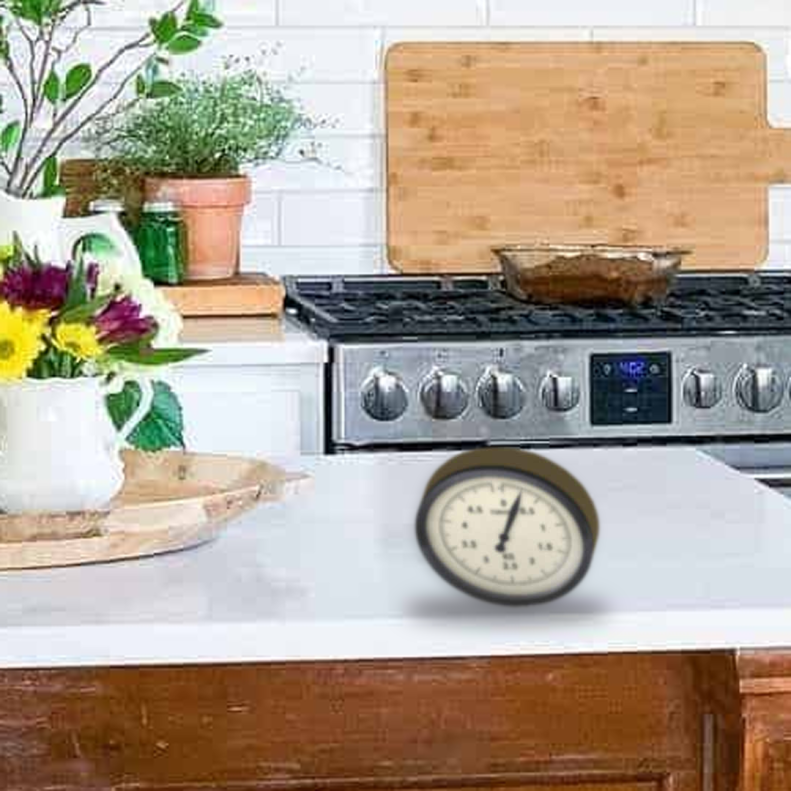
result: {"value": 0.25, "unit": "kg"}
